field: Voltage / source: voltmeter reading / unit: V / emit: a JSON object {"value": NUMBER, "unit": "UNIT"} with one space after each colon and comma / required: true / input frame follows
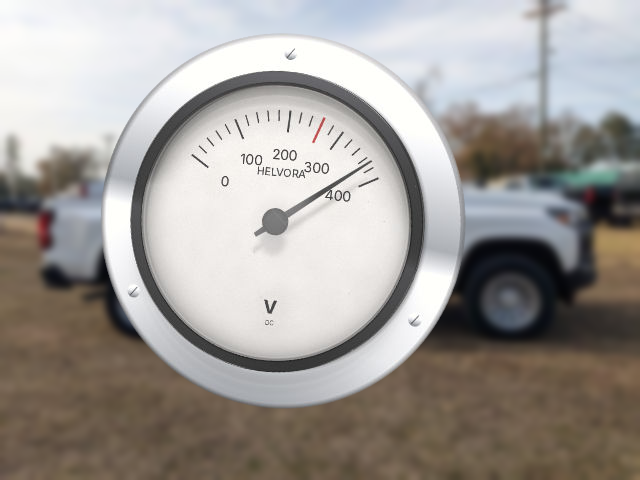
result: {"value": 370, "unit": "V"}
